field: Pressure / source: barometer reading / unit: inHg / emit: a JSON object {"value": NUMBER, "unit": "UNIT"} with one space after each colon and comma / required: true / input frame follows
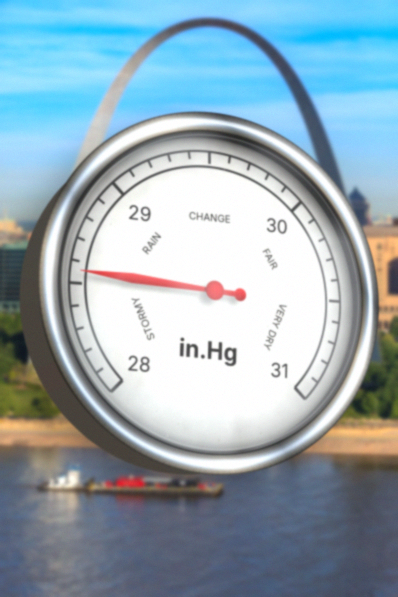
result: {"value": 28.55, "unit": "inHg"}
